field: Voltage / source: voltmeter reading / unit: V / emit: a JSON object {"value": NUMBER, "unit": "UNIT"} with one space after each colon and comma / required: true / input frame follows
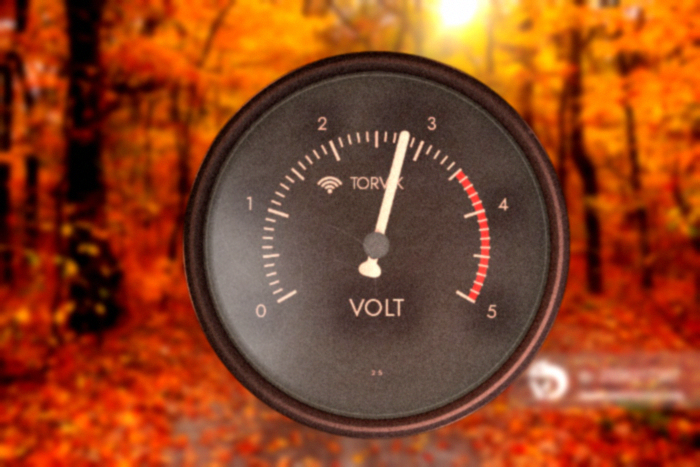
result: {"value": 2.8, "unit": "V"}
